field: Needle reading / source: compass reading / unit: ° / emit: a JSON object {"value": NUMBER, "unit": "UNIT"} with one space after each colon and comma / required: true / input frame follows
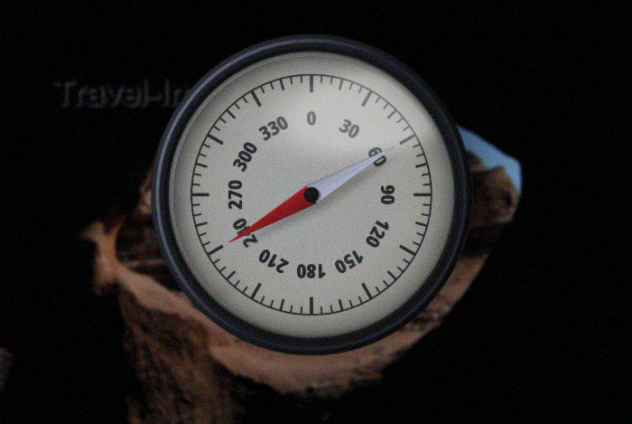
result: {"value": 240, "unit": "°"}
